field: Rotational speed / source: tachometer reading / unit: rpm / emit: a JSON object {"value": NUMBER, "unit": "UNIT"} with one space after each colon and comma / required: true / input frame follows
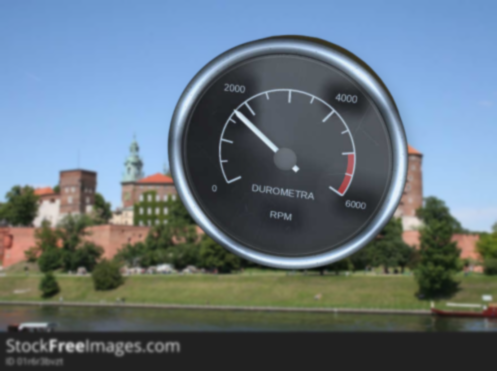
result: {"value": 1750, "unit": "rpm"}
